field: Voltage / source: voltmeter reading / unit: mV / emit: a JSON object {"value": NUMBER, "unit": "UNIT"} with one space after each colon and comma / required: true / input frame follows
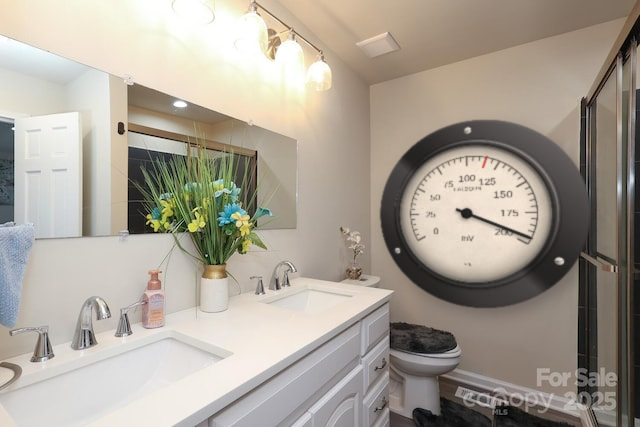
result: {"value": 195, "unit": "mV"}
